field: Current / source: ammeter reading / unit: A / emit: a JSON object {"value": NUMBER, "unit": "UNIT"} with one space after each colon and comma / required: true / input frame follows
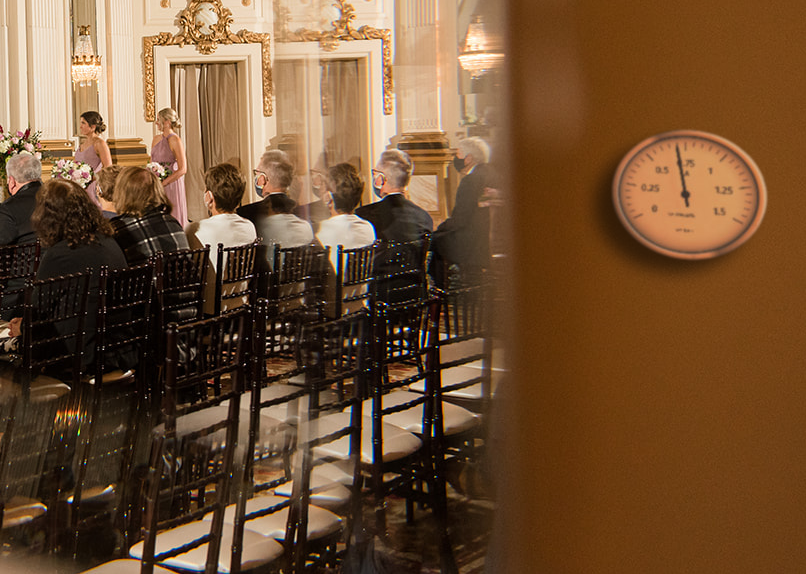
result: {"value": 0.7, "unit": "A"}
